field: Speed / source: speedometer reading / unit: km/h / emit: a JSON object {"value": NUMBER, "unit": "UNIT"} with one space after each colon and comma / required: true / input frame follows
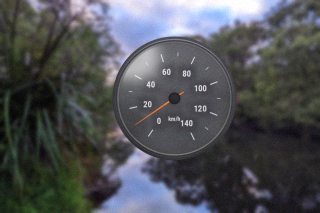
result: {"value": 10, "unit": "km/h"}
